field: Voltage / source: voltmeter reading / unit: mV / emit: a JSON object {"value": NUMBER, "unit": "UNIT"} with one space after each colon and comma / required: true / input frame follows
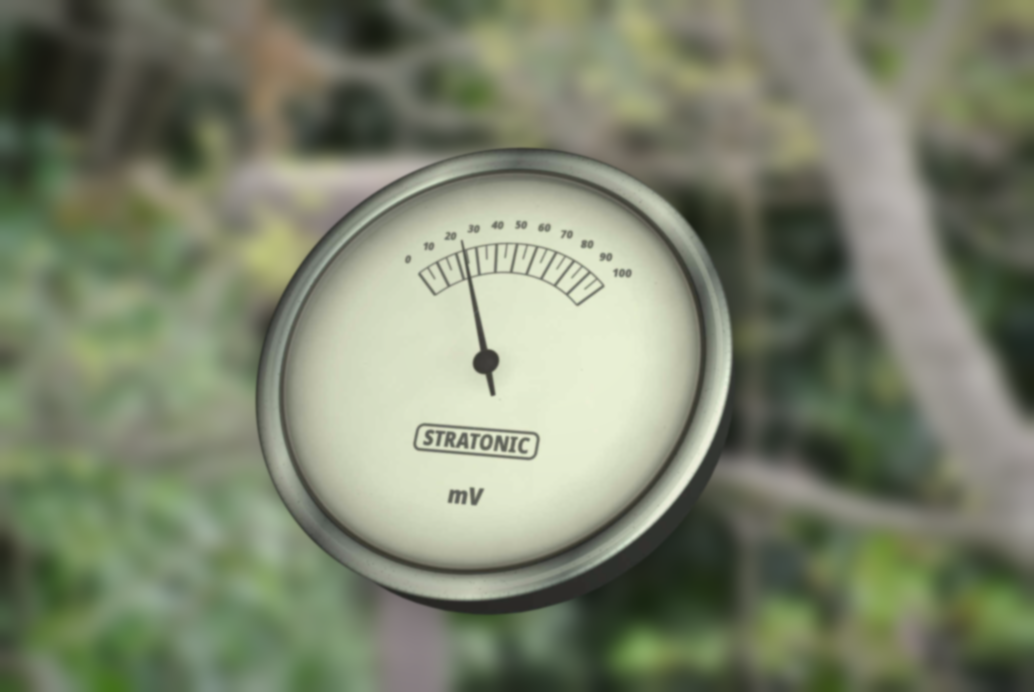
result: {"value": 25, "unit": "mV"}
